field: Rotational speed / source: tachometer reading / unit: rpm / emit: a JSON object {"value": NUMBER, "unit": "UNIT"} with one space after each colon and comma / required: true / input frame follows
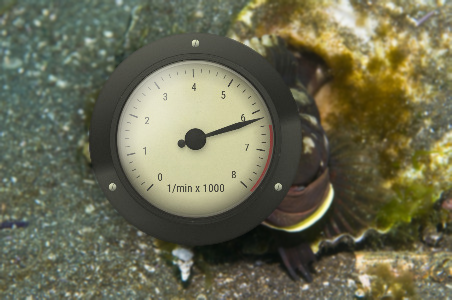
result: {"value": 6200, "unit": "rpm"}
